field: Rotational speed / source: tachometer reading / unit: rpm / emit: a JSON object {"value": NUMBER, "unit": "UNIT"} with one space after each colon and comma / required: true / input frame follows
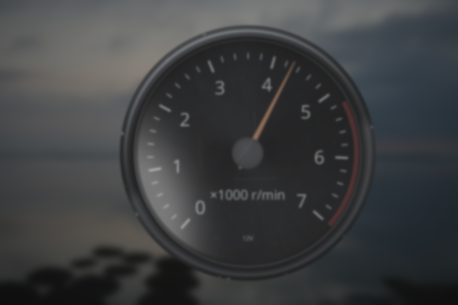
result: {"value": 4300, "unit": "rpm"}
